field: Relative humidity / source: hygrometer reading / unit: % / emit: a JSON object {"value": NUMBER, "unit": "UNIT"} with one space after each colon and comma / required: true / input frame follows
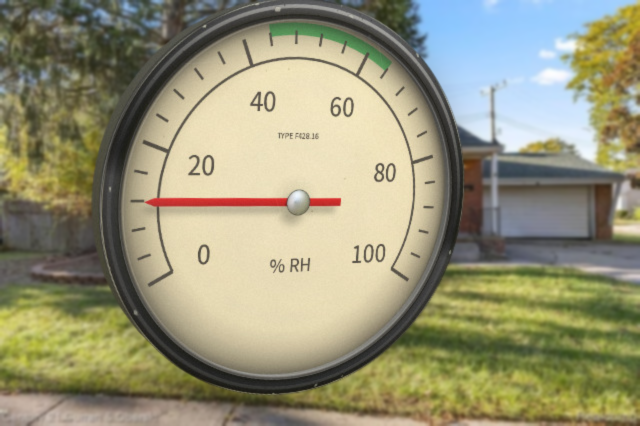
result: {"value": 12, "unit": "%"}
